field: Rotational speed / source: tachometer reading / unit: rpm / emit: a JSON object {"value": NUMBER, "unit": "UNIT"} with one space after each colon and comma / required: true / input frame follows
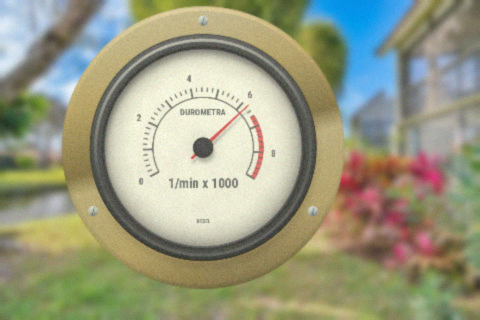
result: {"value": 6200, "unit": "rpm"}
